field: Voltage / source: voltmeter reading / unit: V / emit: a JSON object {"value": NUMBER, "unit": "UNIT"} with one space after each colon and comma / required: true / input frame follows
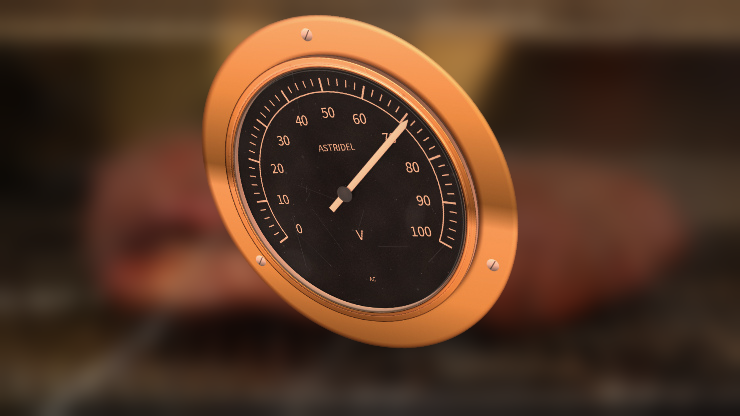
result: {"value": 71, "unit": "V"}
